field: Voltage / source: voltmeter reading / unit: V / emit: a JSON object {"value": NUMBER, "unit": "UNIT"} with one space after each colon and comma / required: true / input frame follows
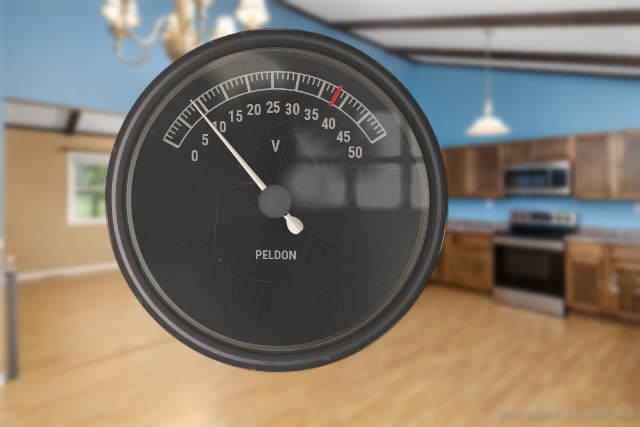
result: {"value": 9, "unit": "V"}
